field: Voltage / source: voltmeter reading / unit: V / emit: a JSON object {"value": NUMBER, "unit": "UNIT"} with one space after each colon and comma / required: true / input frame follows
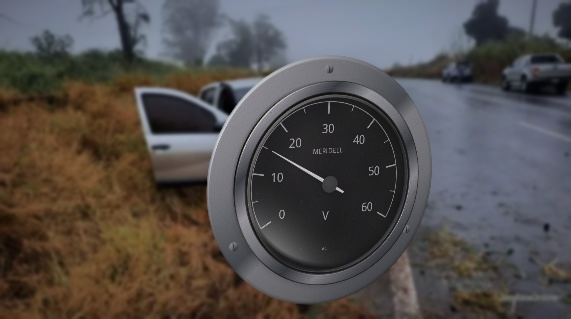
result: {"value": 15, "unit": "V"}
